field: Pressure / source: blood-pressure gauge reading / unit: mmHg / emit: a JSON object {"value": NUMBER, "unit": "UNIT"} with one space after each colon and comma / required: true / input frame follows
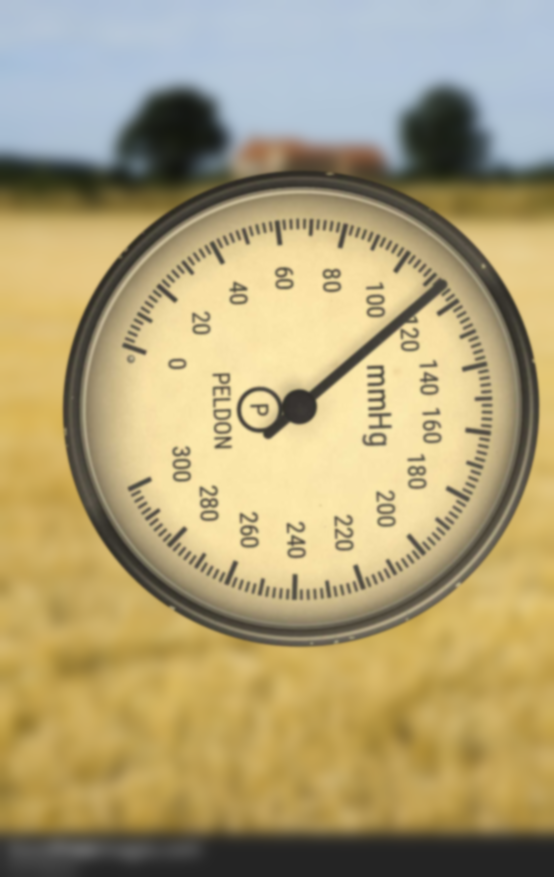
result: {"value": 114, "unit": "mmHg"}
